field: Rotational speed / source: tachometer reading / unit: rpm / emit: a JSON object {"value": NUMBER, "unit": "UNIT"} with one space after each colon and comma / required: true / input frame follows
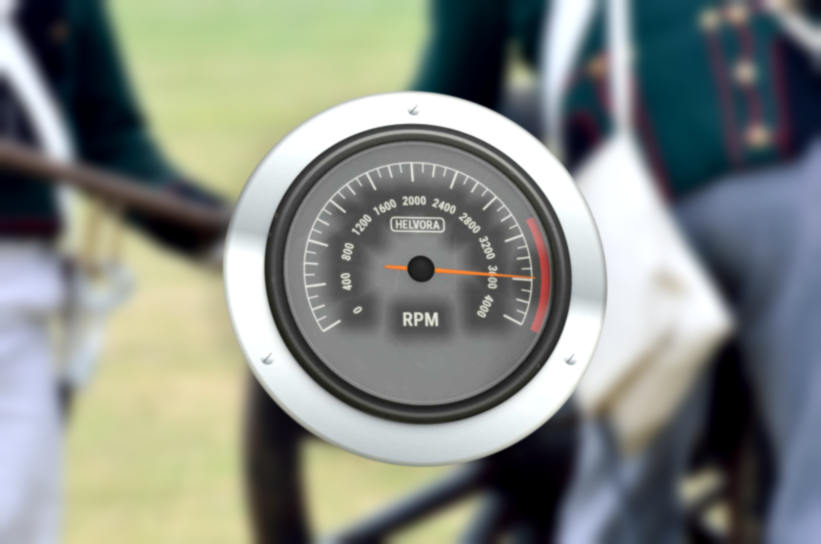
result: {"value": 3600, "unit": "rpm"}
